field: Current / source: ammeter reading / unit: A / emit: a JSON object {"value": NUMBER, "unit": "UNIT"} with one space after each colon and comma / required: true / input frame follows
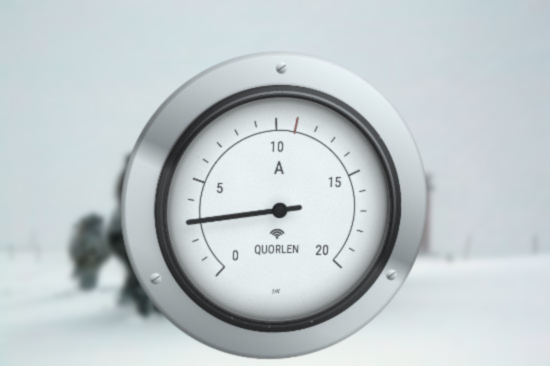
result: {"value": 3, "unit": "A"}
